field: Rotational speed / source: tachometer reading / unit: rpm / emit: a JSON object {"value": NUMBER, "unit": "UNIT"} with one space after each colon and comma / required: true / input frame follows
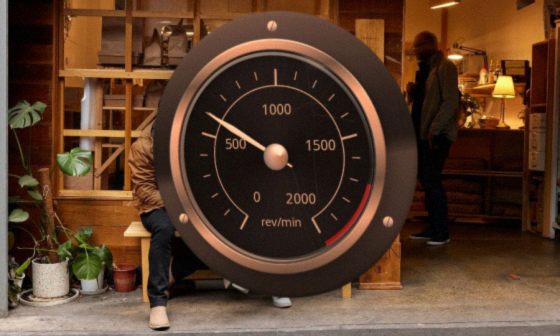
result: {"value": 600, "unit": "rpm"}
